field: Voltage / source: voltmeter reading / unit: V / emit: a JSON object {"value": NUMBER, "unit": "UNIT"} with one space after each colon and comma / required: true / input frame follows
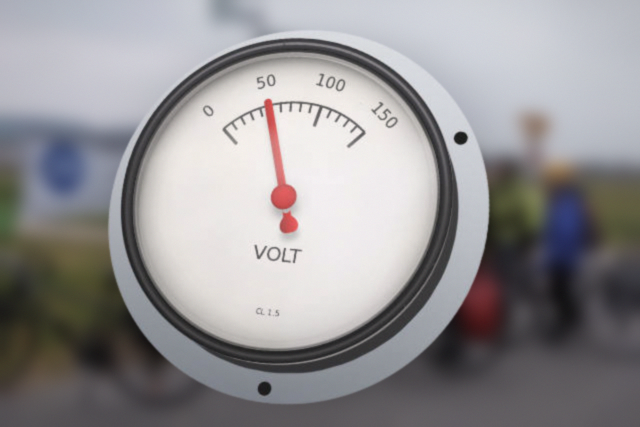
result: {"value": 50, "unit": "V"}
